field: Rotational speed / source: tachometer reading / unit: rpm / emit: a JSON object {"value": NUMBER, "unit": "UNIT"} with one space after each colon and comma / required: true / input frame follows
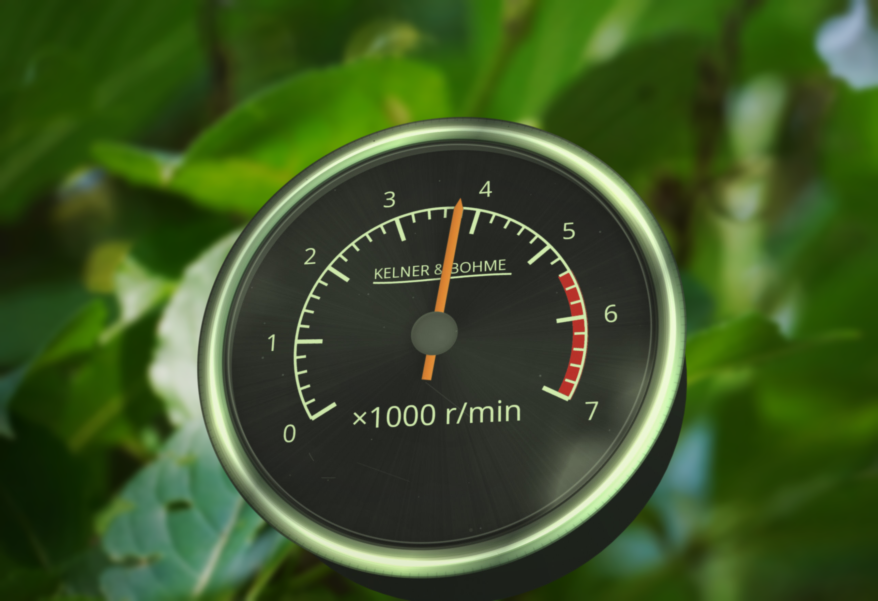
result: {"value": 3800, "unit": "rpm"}
